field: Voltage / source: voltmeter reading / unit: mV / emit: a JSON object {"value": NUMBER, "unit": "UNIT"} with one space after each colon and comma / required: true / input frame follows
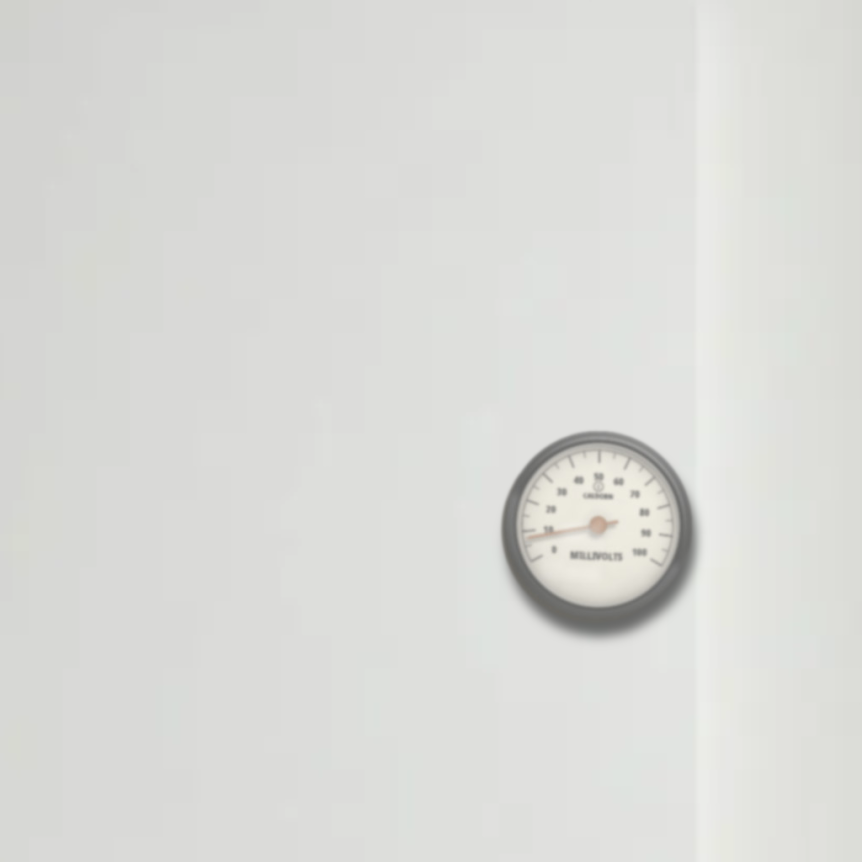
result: {"value": 7.5, "unit": "mV"}
